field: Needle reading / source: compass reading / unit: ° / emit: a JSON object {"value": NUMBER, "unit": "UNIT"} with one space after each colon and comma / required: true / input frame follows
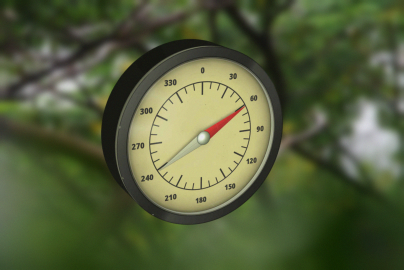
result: {"value": 60, "unit": "°"}
